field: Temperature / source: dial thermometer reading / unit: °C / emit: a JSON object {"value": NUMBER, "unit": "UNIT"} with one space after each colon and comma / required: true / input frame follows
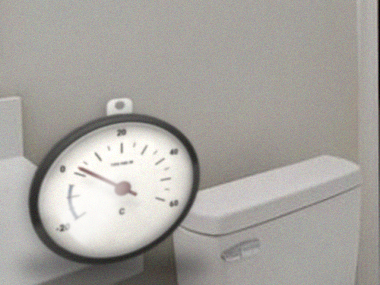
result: {"value": 2.5, "unit": "°C"}
